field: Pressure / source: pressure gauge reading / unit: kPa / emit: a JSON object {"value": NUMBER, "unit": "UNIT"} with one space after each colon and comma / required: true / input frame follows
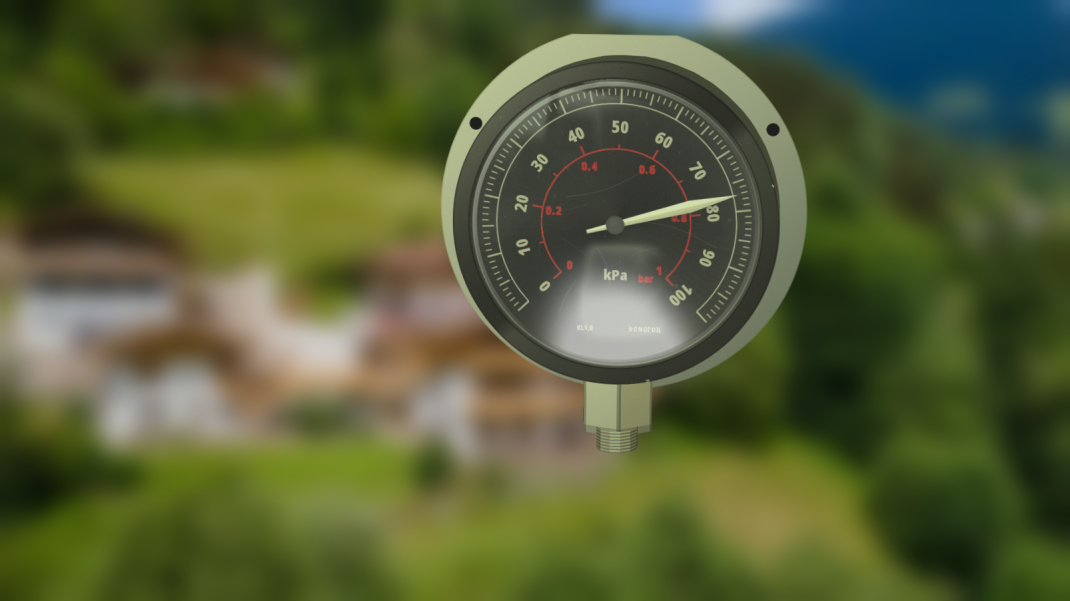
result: {"value": 77, "unit": "kPa"}
